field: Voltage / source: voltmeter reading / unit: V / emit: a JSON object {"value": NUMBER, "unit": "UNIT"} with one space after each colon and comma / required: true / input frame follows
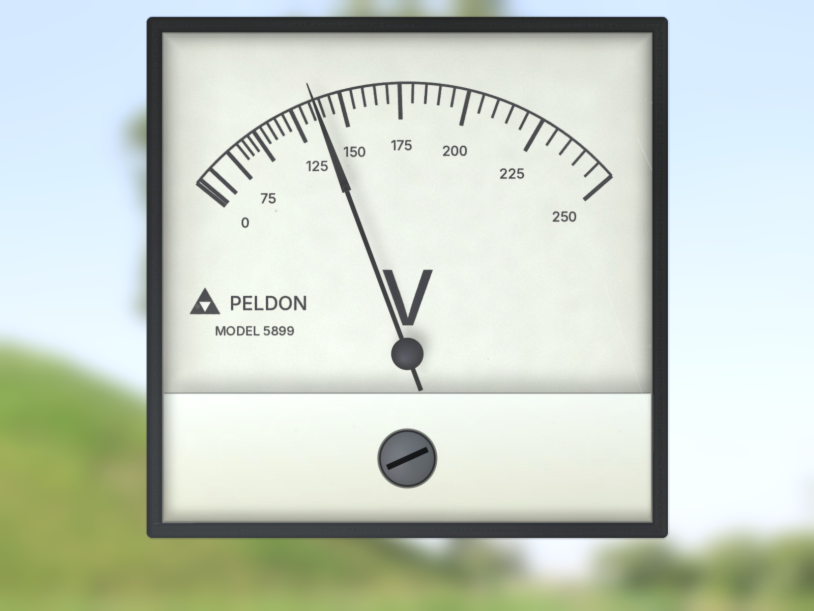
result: {"value": 137.5, "unit": "V"}
